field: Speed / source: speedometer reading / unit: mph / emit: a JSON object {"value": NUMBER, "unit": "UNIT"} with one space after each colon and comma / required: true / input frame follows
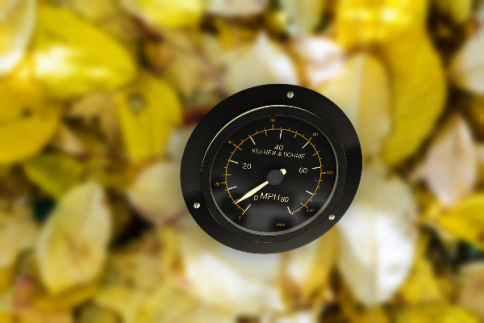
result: {"value": 5, "unit": "mph"}
